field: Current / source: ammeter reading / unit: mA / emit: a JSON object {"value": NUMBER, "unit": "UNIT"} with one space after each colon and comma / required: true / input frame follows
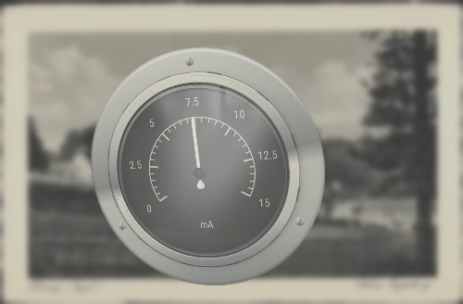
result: {"value": 7.5, "unit": "mA"}
